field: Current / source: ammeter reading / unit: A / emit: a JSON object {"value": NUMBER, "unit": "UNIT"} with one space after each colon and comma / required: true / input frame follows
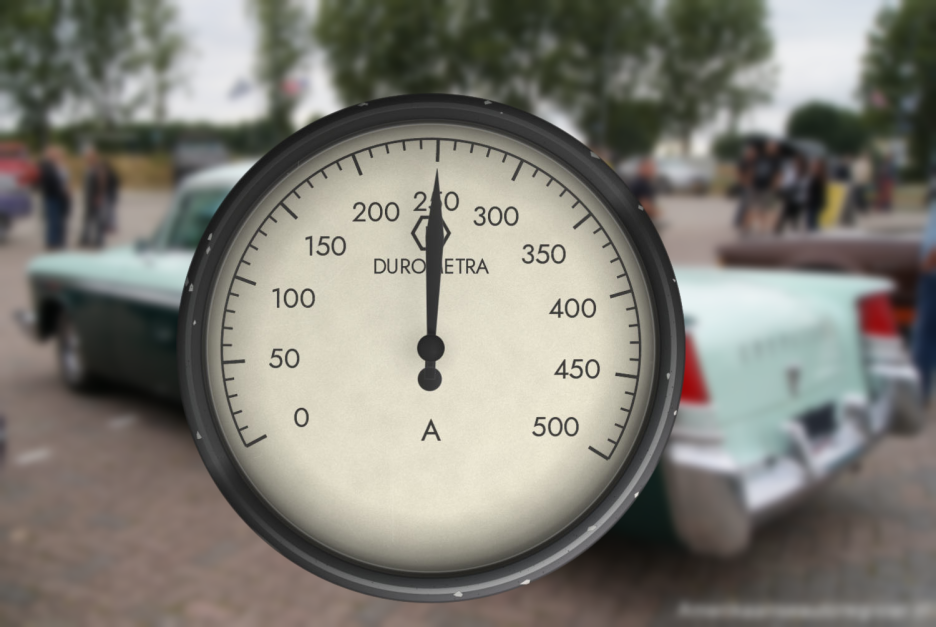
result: {"value": 250, "unit": "A"}
